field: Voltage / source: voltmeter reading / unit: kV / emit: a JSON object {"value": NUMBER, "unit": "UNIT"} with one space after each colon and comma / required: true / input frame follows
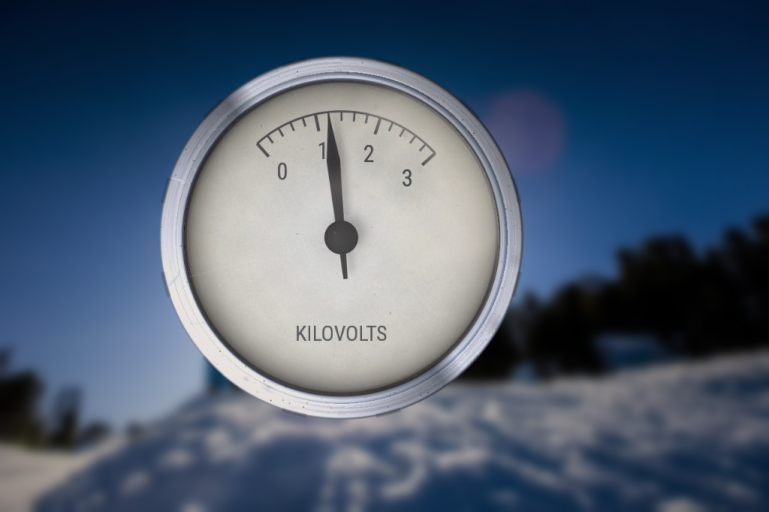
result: {"value": 1.2, "unit": "kV"}
